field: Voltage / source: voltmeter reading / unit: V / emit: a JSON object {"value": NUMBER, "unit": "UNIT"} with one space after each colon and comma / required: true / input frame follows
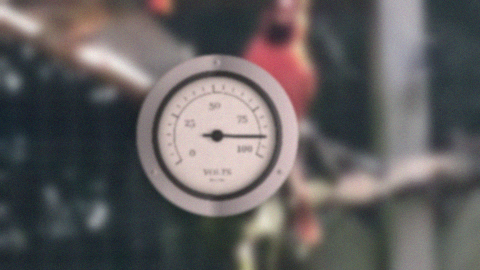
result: {"value": 90, "unit": "V"}
